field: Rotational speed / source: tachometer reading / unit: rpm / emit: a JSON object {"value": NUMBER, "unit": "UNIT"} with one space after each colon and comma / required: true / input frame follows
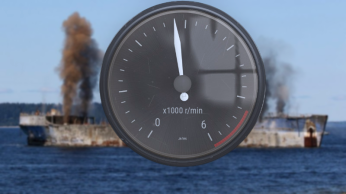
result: {"value": 2800, "unit": "rpm"}
